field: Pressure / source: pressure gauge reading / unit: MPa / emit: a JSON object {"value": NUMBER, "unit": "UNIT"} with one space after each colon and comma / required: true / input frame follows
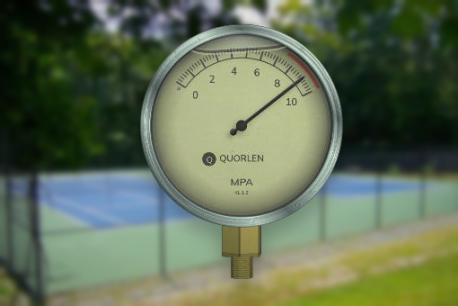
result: {"value": 9, "unit": "MPa"}
